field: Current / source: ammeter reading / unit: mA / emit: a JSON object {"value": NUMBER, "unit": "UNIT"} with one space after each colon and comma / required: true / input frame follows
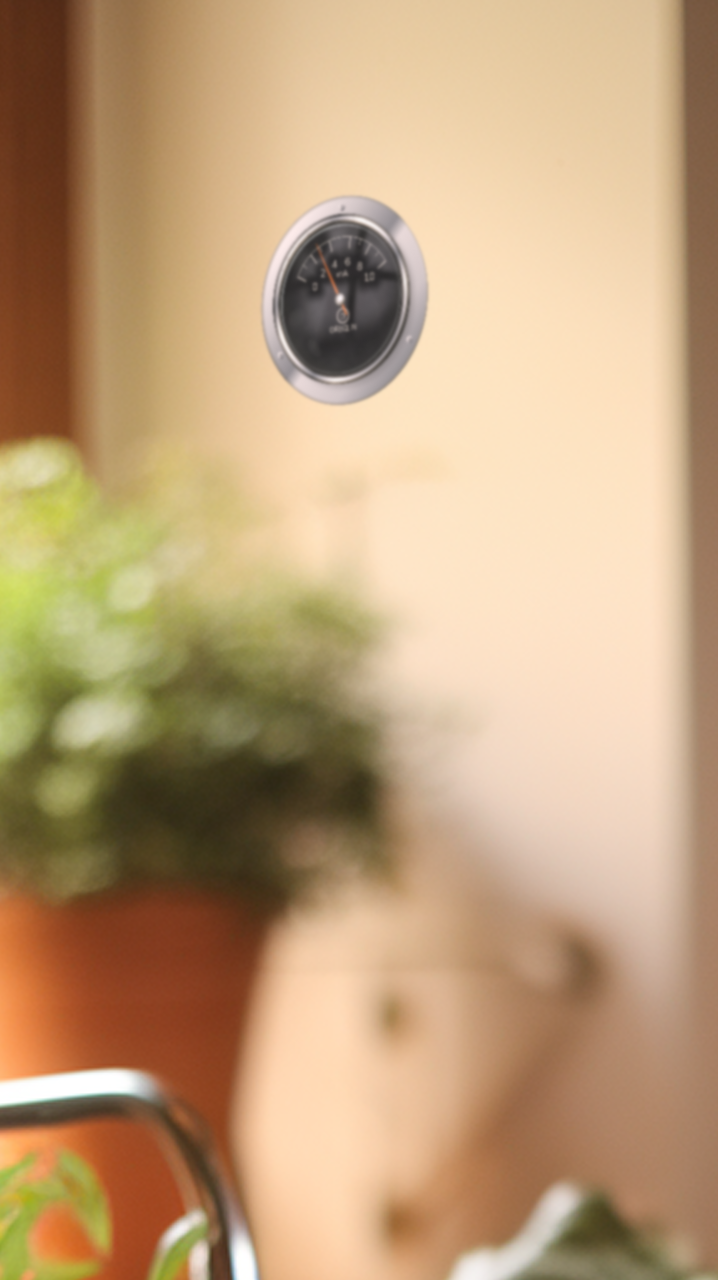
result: {"value": 3, "unit": "mA"}
